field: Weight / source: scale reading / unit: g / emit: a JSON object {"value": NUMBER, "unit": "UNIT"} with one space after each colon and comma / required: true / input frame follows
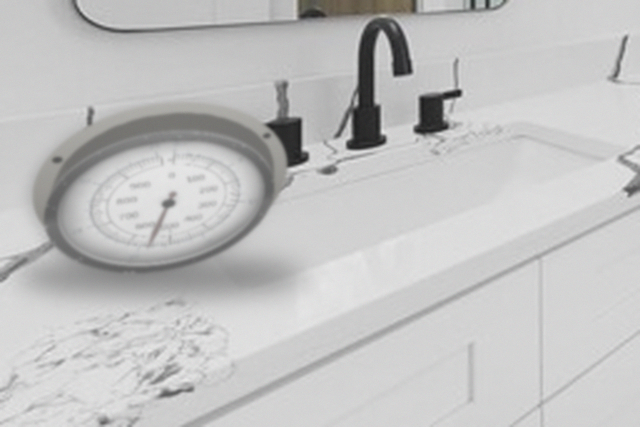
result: {"value": 550, "unit": "g"}
